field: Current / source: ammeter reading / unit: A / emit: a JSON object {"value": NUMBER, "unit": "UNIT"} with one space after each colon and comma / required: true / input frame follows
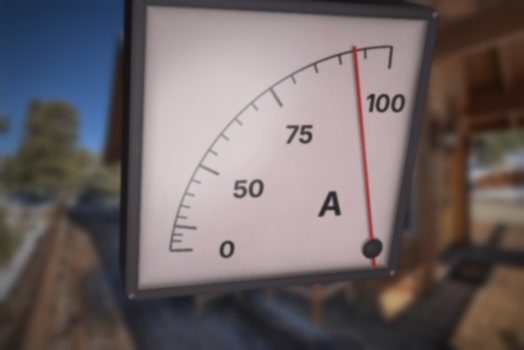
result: {"value": 92.5, "unit": "A"}
